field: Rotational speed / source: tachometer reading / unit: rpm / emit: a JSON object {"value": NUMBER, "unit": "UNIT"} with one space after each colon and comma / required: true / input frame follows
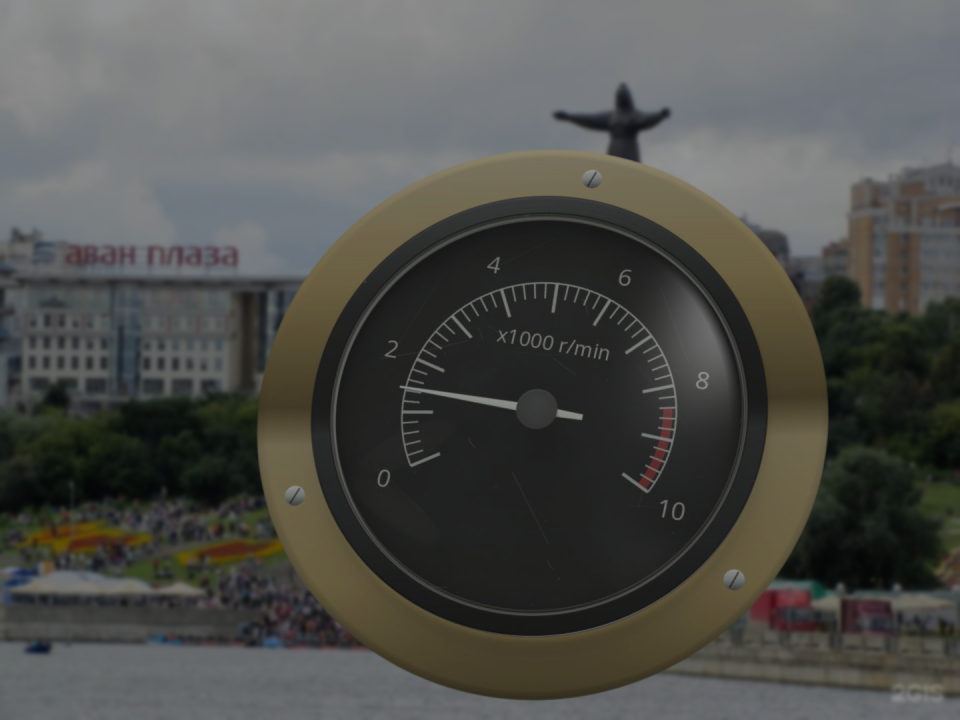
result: {"value": 1400, "unit": "rpm"}
